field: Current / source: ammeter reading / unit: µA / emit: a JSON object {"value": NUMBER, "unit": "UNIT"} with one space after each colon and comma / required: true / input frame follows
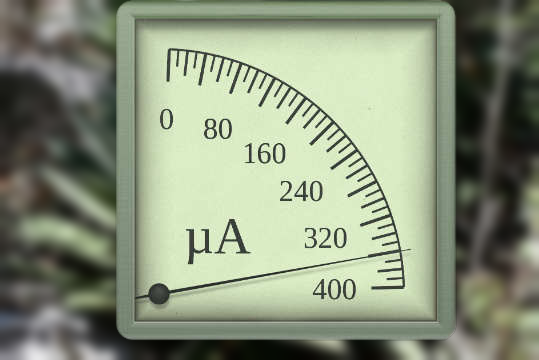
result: {"value": 360, "unit": "µA"}
